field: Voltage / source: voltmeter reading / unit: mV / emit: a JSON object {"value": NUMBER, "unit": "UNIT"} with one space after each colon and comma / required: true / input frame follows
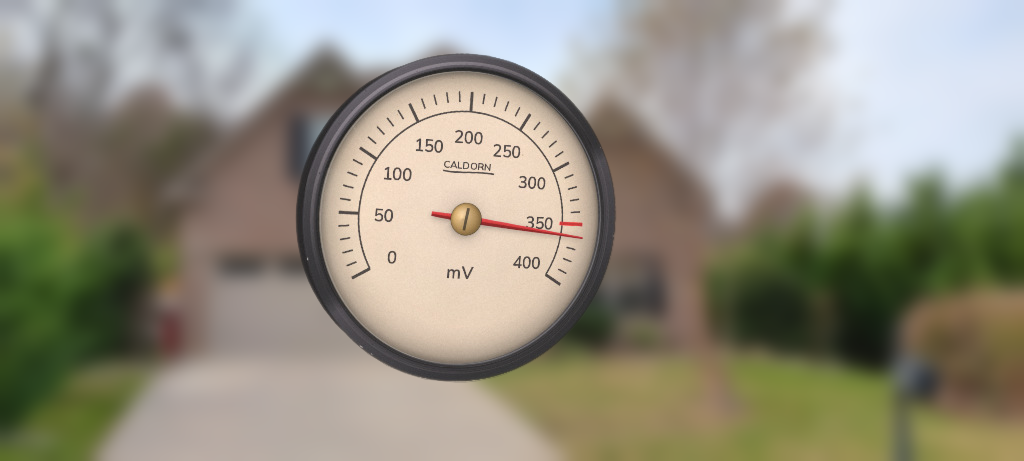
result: {"value": 360, "unit": "mV"}
